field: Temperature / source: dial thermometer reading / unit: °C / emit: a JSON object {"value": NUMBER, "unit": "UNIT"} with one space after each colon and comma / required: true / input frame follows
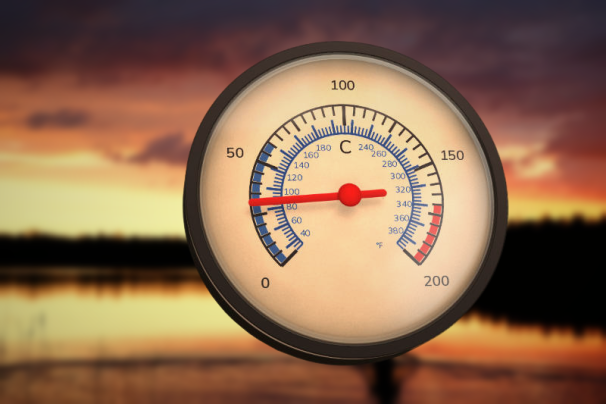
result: {"value": 30, "unit": "°C"}
